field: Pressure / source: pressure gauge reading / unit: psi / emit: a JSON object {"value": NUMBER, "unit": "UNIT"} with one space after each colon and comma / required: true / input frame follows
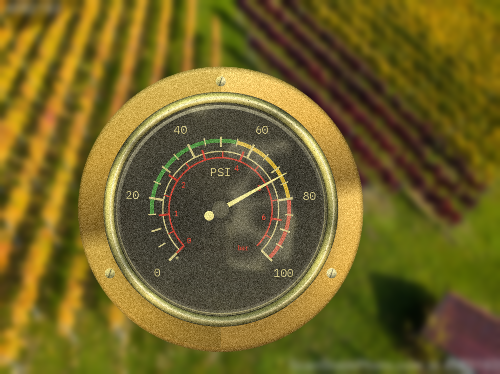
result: {"value": 72.5, "unit": "psi"}
